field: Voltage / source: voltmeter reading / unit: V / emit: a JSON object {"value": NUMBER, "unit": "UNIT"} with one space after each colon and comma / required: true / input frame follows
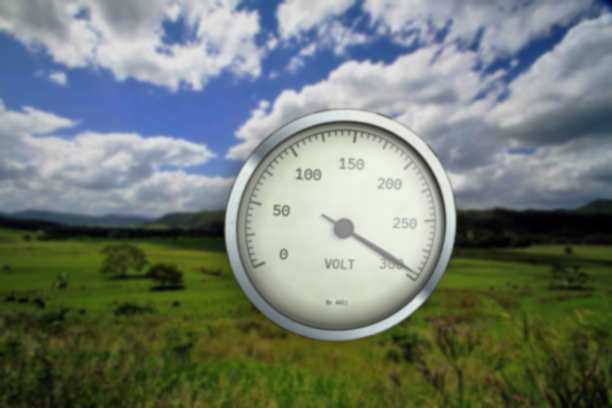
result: {"value": 295, "unit": "V"}
